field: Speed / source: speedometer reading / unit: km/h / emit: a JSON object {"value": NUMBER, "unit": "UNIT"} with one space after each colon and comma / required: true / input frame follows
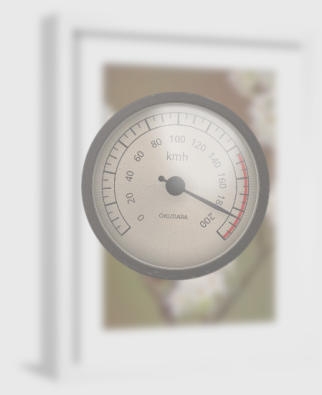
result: {"value": 185, "unit": "km/h"}
